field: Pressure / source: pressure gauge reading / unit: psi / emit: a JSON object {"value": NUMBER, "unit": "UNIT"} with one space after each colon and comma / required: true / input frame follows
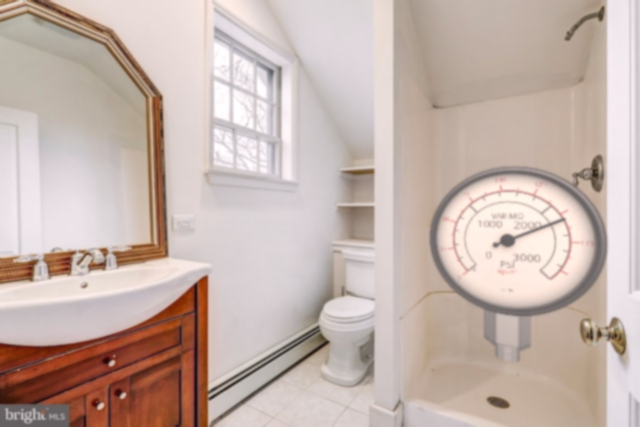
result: {"value": 2200, "unit": "psi"}
